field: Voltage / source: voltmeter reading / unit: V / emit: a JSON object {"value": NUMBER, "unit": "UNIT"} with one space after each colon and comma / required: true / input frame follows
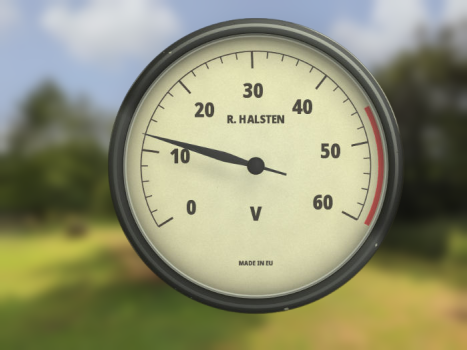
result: {"value": 12, "unit": "V"}
